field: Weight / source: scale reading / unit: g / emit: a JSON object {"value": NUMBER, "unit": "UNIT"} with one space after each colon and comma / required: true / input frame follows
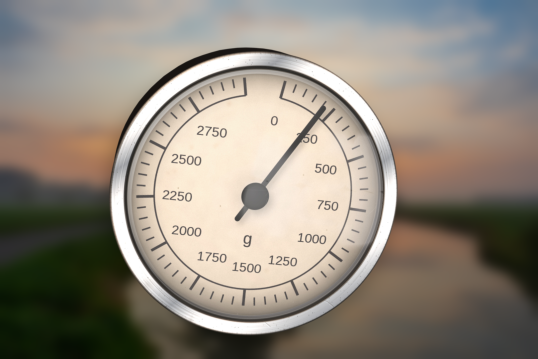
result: {"value": 200, "unit": "g"}
